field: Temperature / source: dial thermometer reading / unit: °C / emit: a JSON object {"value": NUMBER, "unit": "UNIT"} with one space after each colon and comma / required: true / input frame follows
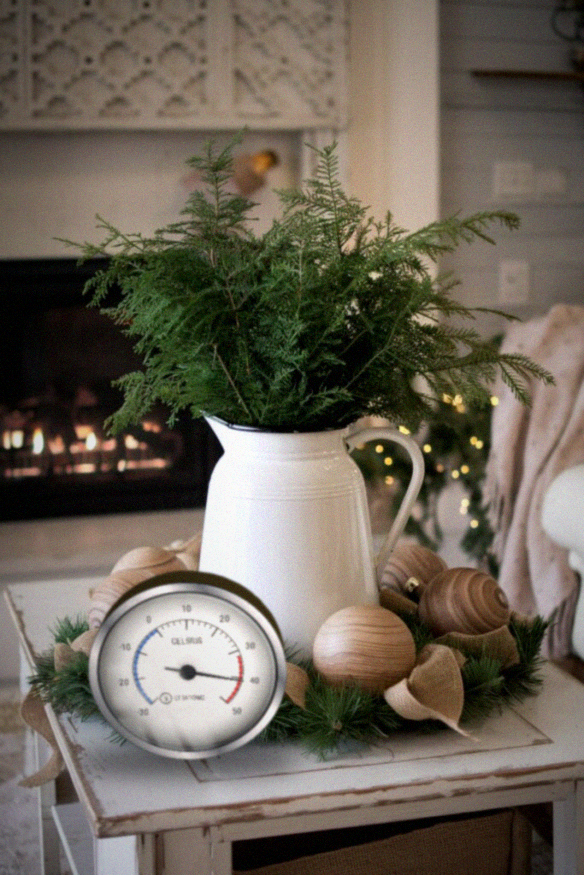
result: {"value": 40, "unit": "°C"}
